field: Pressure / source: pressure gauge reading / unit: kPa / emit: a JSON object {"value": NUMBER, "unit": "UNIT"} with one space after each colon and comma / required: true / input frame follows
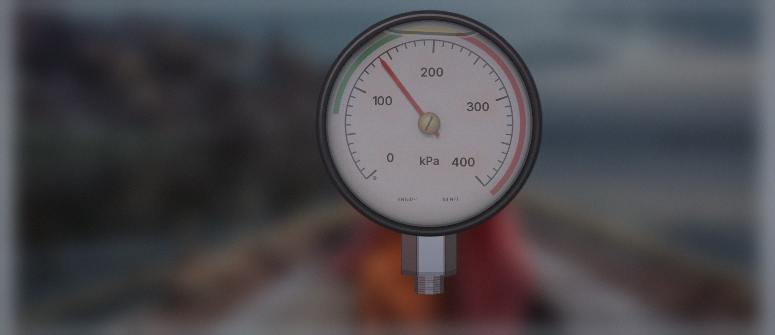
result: {"value": 140, "unit": "kPa"}
